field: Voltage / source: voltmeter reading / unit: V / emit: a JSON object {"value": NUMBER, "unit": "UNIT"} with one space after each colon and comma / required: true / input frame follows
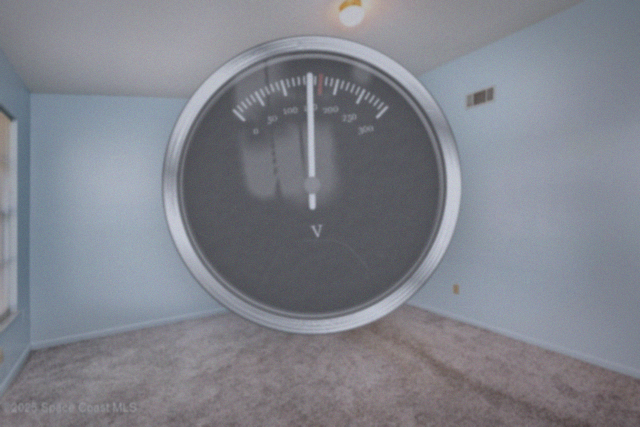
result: {"value": 150, "unit": "V"}
